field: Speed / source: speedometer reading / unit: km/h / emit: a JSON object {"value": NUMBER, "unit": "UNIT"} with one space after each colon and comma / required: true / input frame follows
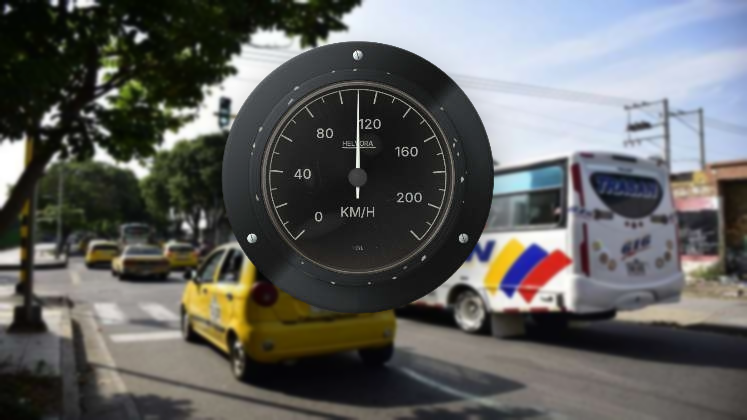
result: {"value": 110, "unit": "km/h"}
